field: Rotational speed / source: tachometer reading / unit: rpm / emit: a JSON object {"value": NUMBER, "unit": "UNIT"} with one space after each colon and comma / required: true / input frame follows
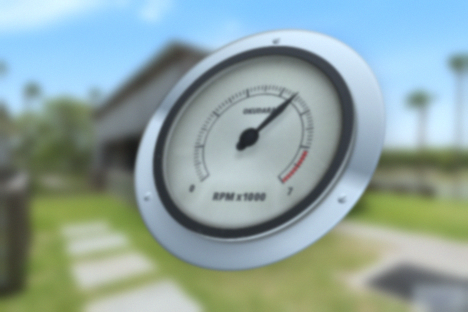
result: {"value": 4500, "unit": "rpm"}
